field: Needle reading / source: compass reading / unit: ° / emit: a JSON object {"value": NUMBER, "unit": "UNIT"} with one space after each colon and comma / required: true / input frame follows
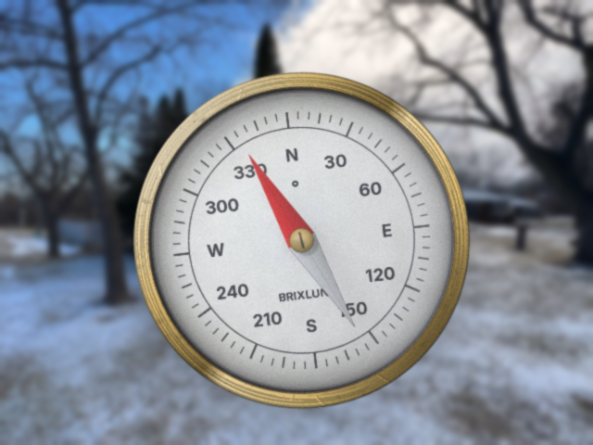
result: {"value": 335, "unit": "°"}
